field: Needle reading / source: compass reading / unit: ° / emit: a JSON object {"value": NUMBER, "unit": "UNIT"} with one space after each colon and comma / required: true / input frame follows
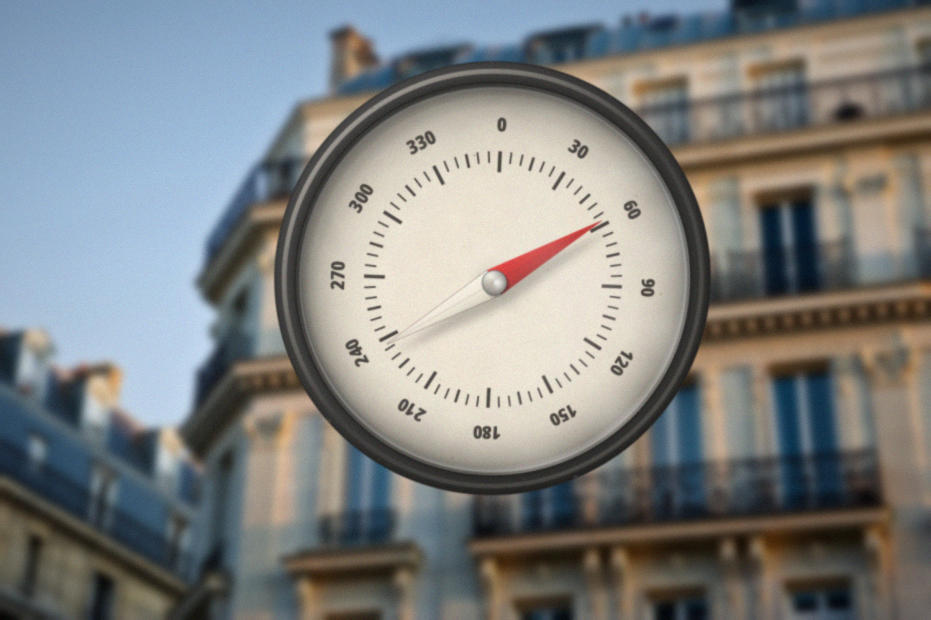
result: {"value": 57.5, "unit": "°"}
